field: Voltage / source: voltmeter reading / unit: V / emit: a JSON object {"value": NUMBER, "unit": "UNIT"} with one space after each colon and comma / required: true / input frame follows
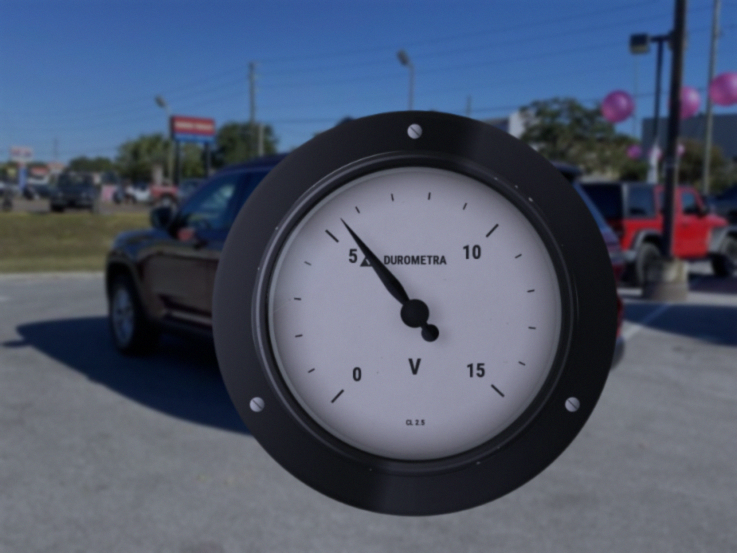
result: {"value": 5.5, "unit": "V"}
